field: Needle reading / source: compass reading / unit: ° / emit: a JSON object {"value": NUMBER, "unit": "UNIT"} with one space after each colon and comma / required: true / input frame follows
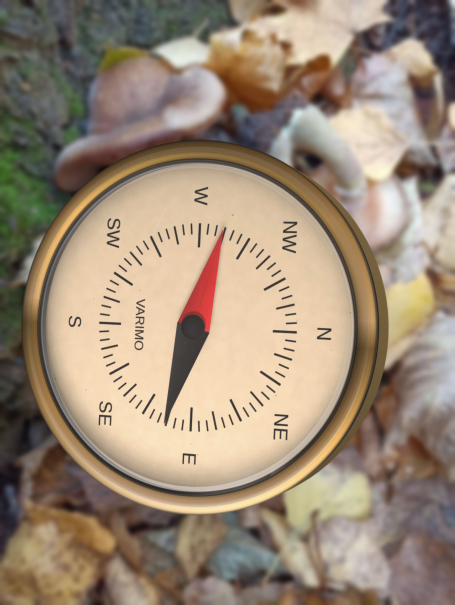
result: {"value": 285, "unit": "°"}
